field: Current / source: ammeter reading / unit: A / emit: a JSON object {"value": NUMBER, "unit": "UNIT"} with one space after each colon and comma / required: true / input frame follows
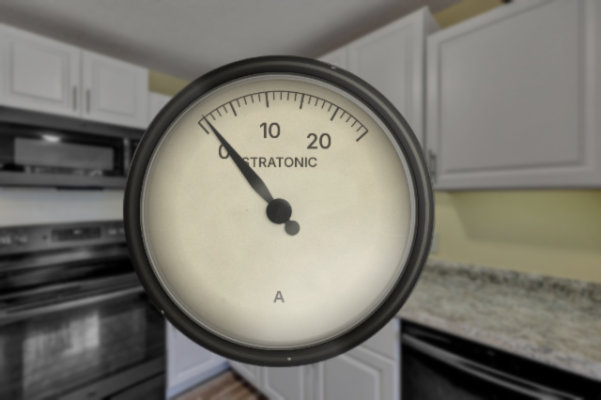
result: {"value": 1, "unit": "A"}
